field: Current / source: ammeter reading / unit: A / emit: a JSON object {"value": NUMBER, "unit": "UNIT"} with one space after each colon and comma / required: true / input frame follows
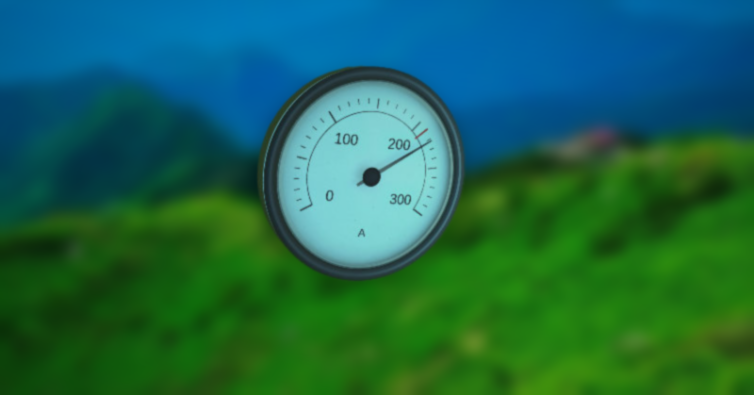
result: {"value": 220, "unit": "A"}
